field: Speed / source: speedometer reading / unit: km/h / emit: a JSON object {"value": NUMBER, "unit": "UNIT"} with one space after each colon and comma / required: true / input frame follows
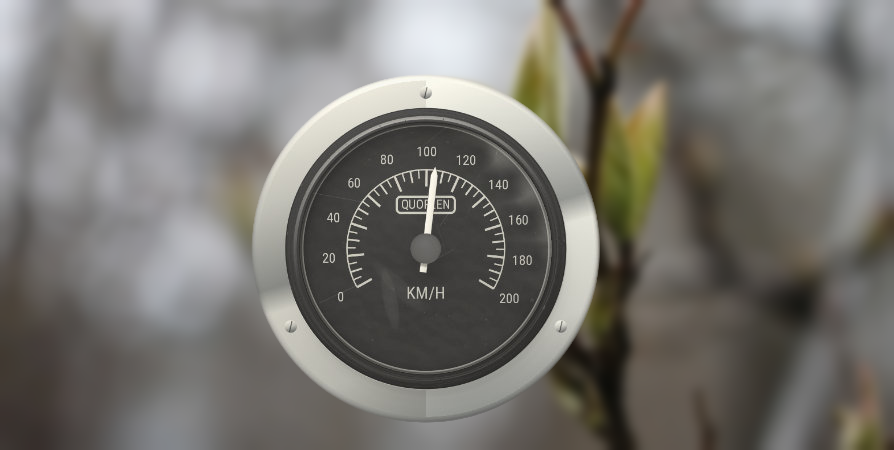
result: {"value": 105, "unit": "km/h"}
